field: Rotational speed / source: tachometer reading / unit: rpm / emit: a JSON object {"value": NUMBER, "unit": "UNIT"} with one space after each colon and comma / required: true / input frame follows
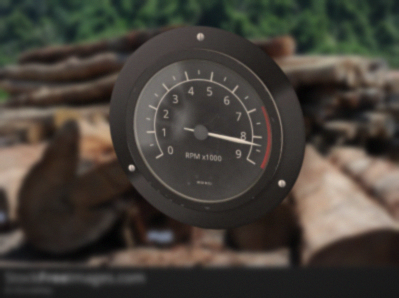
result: {"value": 8250, "unit": "rpm"}
